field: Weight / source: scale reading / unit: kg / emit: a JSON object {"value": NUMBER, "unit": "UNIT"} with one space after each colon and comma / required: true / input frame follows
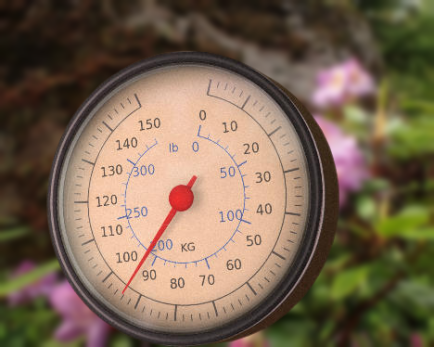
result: {"value": 94, "unit": "kg"}
